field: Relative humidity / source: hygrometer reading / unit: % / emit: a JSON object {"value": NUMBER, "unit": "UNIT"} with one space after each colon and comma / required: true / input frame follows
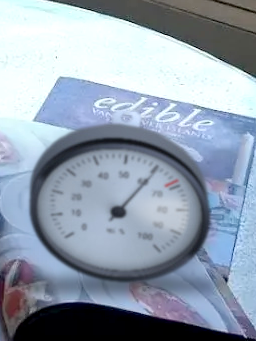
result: {"value": 60, "unit": "%"}
